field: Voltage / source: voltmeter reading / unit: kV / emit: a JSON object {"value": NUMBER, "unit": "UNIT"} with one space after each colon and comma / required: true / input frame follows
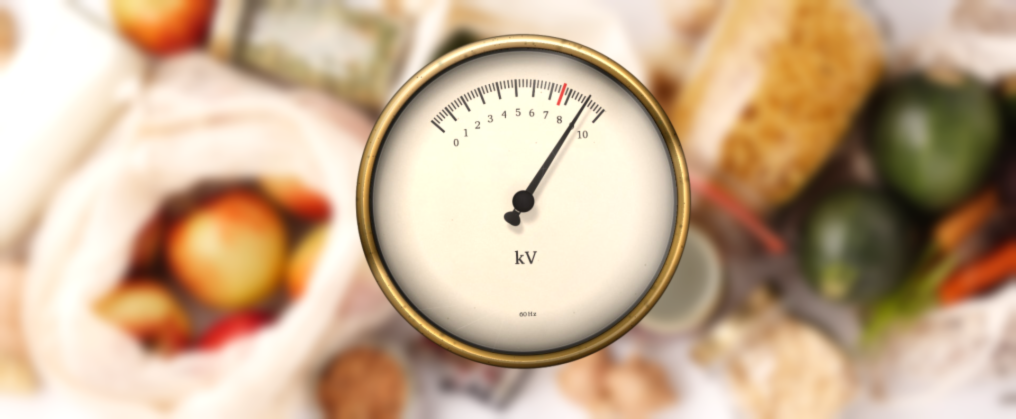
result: {"value": 9, "unit": "kV"}
